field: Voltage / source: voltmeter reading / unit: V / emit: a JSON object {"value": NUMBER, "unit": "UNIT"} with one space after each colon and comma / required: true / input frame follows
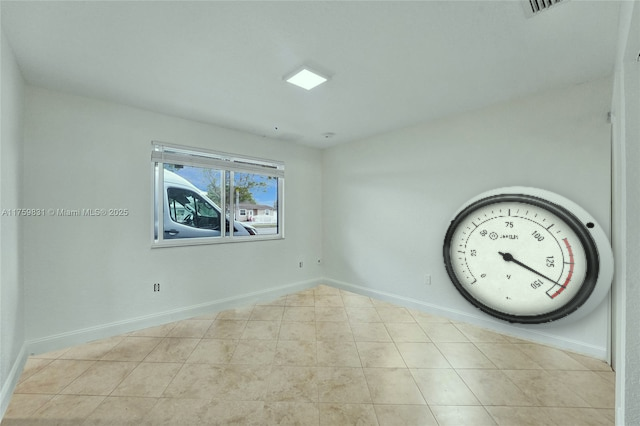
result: {"value": 140, "unit": "V"}
